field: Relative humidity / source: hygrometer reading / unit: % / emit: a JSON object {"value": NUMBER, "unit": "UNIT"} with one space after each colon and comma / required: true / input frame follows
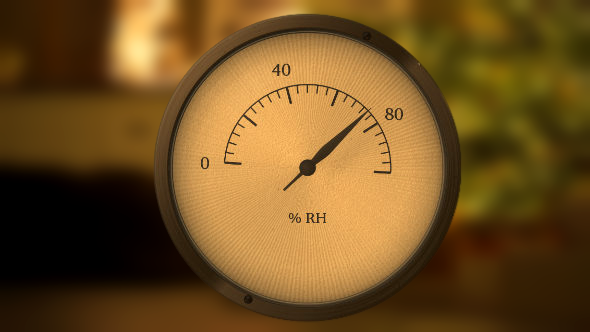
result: {"value": 74, "unit": "%"}
